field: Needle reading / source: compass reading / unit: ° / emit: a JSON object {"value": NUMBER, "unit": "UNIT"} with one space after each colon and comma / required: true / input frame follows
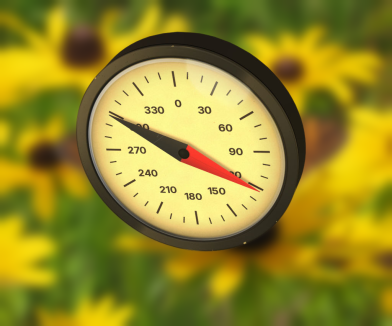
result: {"value": 120, "unit": "°"}
